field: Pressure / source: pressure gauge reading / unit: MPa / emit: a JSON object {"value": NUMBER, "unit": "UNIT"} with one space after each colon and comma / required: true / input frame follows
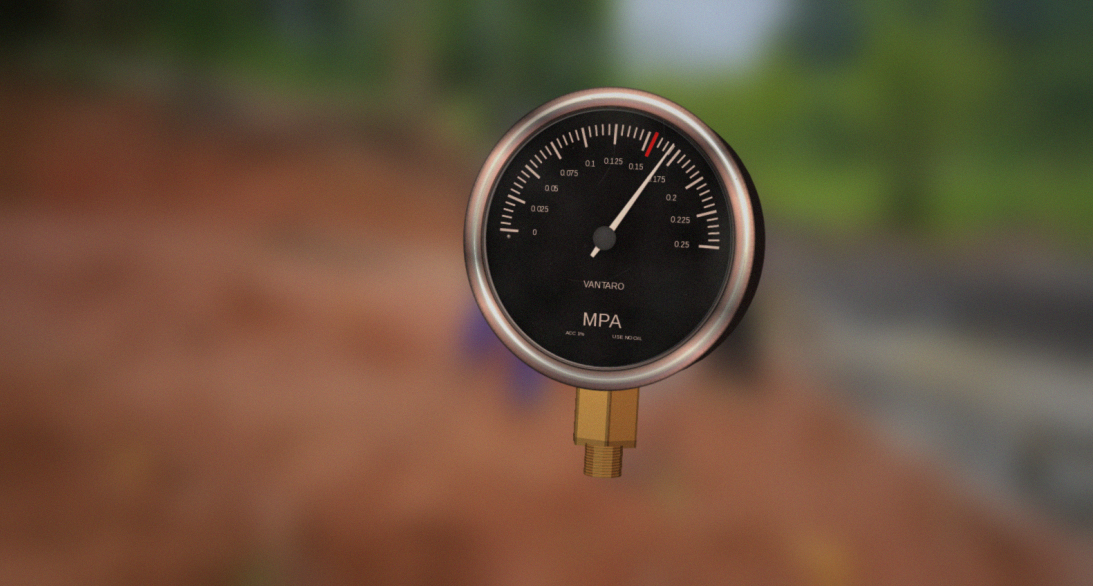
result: {"value": 0.17, "unit": "MPa"}
